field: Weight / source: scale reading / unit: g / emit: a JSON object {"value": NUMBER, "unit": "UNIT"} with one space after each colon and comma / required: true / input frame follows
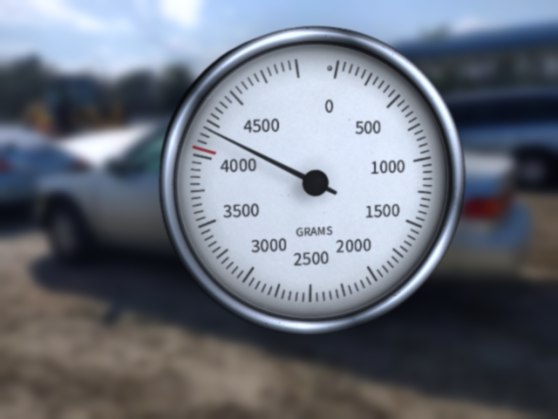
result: {"value": 4200, "unit": "g"}
